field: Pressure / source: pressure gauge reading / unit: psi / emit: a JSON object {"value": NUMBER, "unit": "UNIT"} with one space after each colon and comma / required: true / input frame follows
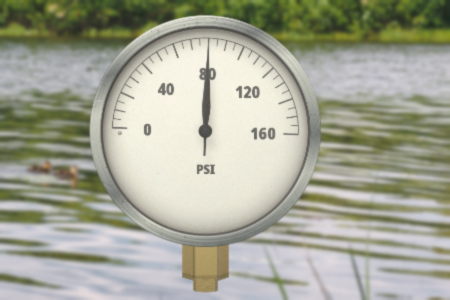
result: {"value": 80, "unit": "psi"}
